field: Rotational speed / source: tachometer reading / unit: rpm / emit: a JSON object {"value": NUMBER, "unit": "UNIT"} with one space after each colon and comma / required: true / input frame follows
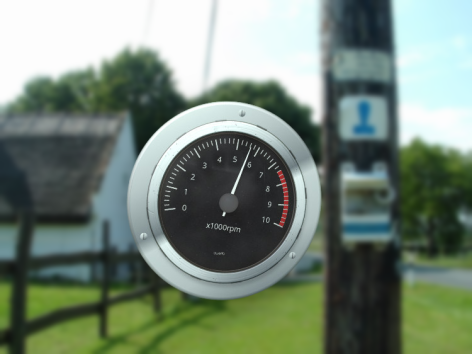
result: {"value": 5600, "unit": "rpm"}
